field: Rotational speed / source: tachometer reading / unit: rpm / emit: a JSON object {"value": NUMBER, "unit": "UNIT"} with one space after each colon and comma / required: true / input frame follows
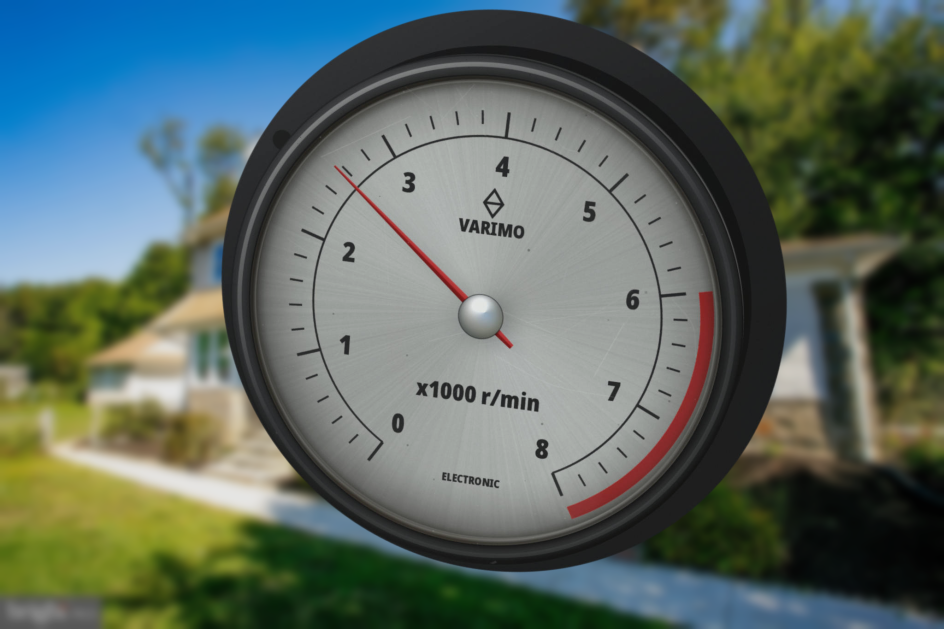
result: {"value": 2600, "unit": "rpm"}
